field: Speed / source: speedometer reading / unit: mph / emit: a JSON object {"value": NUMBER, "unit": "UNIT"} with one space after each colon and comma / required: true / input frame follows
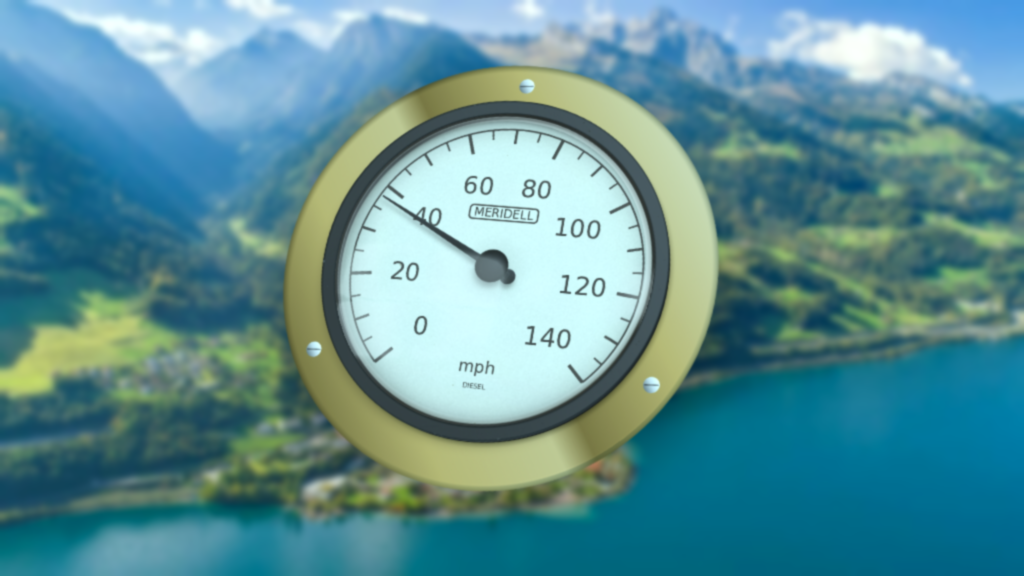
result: {"value": 37.5, "unit": "mph"}
